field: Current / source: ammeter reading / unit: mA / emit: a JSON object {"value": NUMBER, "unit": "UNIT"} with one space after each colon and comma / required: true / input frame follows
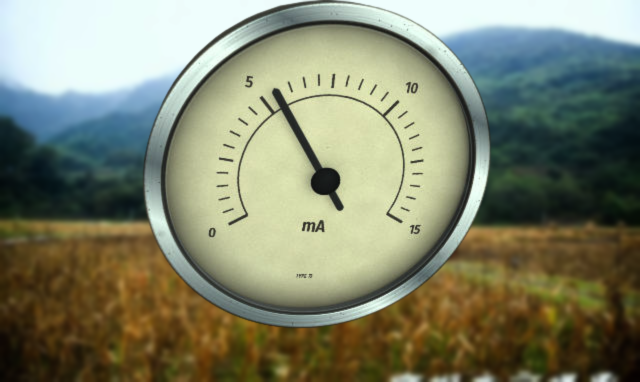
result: {"value": 5.5, "unit": "mA"}
